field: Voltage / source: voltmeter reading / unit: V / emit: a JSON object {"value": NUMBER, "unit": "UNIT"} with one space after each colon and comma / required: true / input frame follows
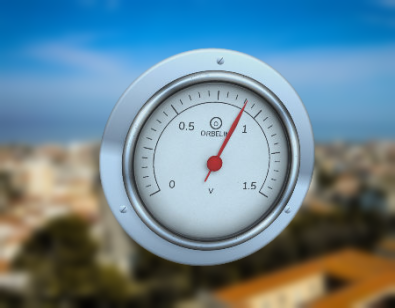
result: {"value": 0.9, "unit": "V"}
